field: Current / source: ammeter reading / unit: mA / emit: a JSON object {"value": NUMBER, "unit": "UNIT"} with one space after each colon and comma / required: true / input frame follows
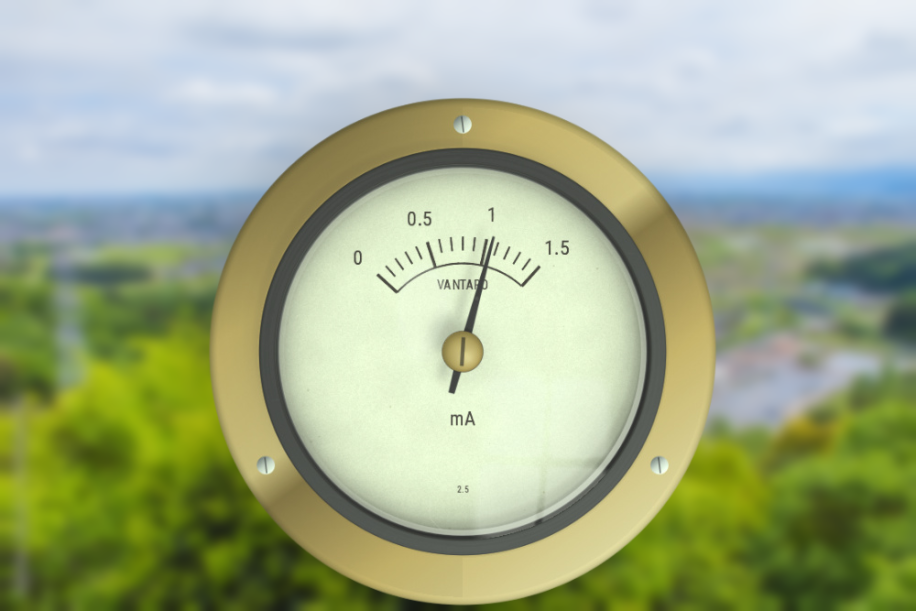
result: {"value": 1.05, "unit": "mA"}
